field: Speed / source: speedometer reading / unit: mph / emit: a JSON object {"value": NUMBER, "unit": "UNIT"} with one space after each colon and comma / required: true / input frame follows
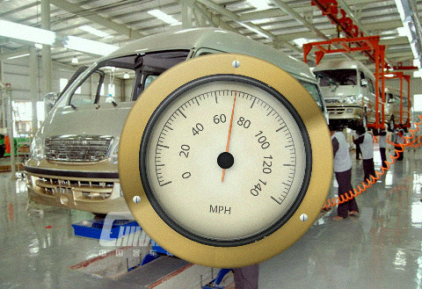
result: {"value": 70, "unit": "mph"}
